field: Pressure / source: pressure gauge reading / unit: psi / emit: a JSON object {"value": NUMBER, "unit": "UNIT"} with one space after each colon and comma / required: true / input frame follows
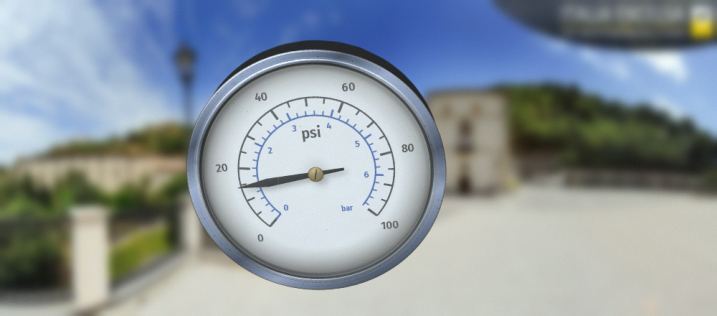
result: {"value": 15, "unit": "psi"}
